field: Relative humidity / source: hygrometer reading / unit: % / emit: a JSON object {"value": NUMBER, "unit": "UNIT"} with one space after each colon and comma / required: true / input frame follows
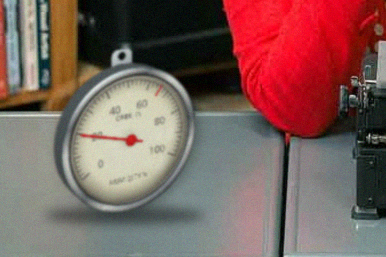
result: {"value": 20, "unit": "%"}
